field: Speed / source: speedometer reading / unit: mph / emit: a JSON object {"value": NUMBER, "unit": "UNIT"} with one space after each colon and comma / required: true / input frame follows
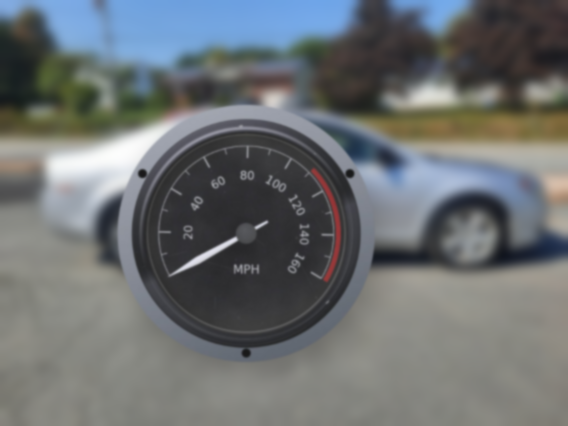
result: {"value": 0, "unit": "mph"}
